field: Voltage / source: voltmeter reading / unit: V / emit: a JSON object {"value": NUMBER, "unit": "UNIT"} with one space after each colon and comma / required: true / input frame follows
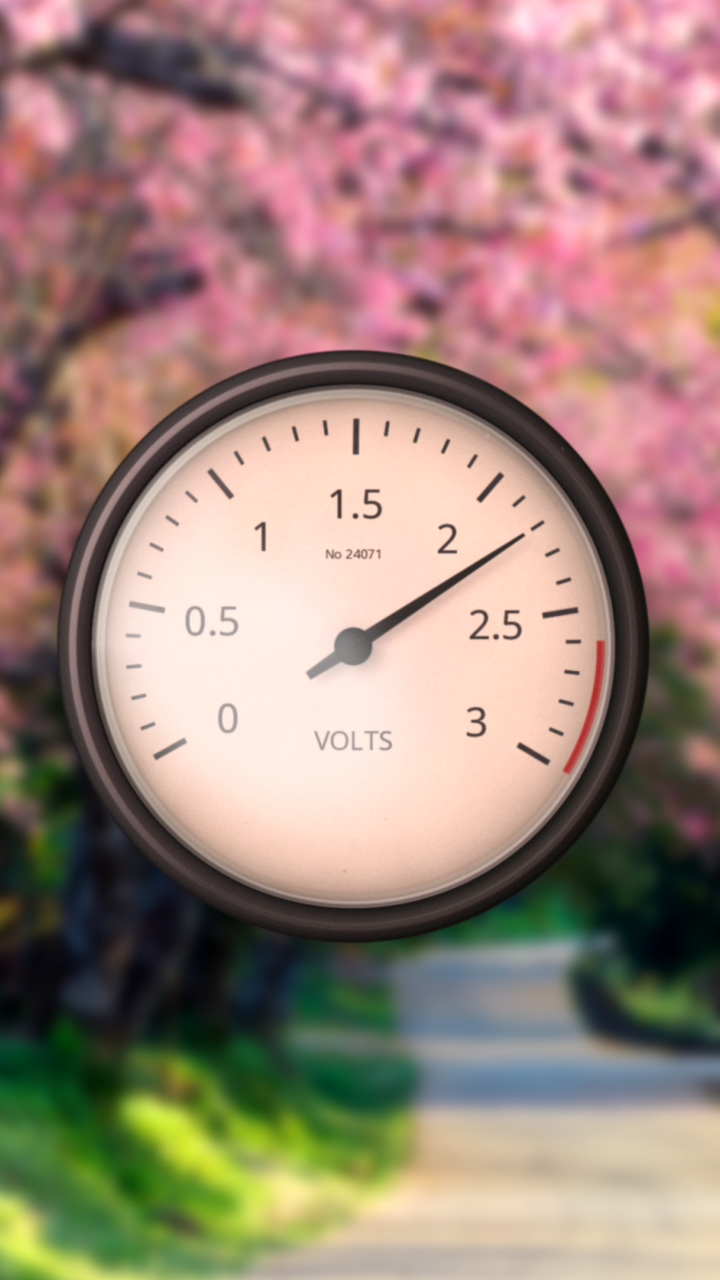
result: {"value": 2.2, "unit": "V"}
